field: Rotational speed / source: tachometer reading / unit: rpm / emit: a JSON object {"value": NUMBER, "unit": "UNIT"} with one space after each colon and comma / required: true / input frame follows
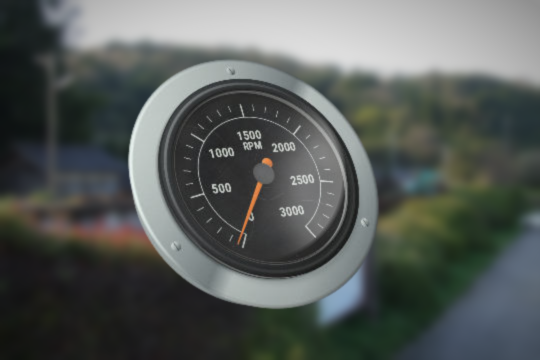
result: {"value": 50, "unit": "rpm"}
